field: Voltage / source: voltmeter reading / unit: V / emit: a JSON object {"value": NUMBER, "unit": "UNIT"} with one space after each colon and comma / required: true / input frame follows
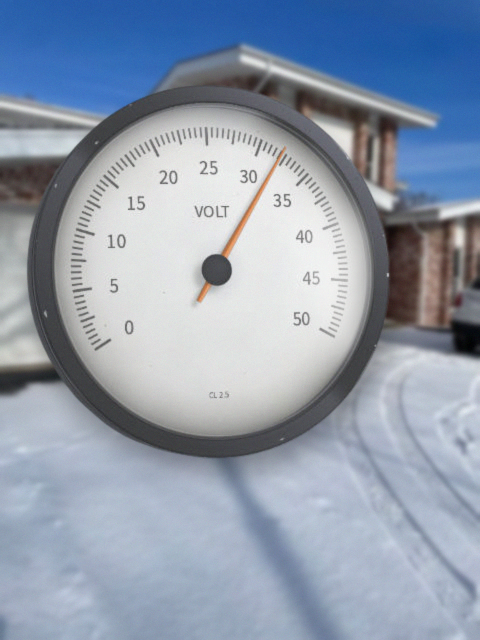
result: {"value": 32, "unit": "V"}
